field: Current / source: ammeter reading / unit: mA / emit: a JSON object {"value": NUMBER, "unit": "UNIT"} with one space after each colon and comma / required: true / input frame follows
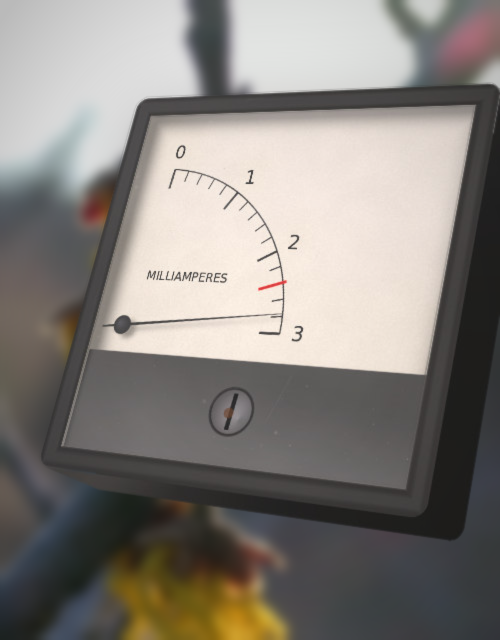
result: {"value": 2.8, "unit": "mA"}
